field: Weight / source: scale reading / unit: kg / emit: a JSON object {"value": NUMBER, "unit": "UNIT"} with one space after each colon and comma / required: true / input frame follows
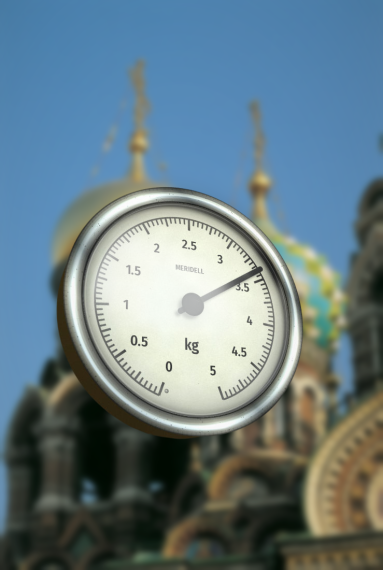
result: {"value": 3.4, "unit": "kg"}
